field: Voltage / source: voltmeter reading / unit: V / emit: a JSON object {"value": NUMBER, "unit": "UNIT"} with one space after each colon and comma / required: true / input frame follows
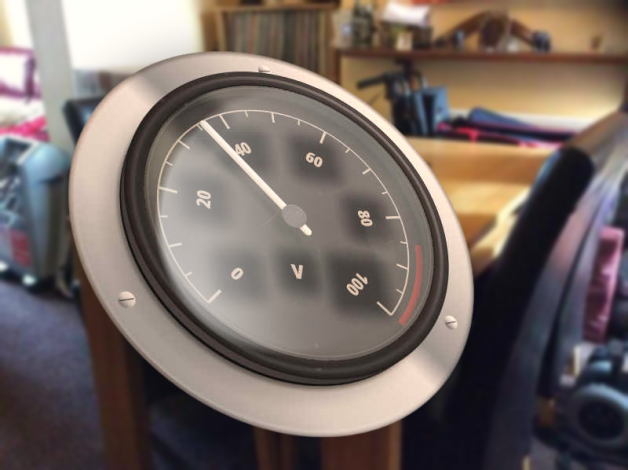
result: {"value": 35, "unit": "V"}
